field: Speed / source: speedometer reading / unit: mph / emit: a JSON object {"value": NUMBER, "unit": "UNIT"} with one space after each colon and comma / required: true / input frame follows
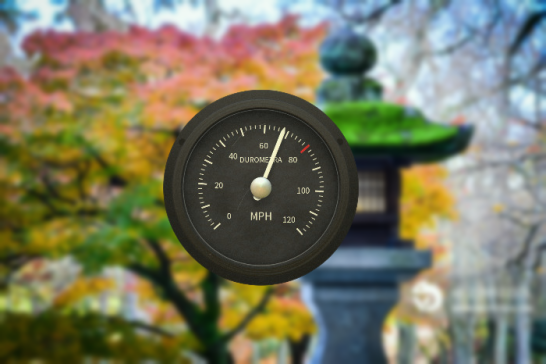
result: {"value": 68, "unit": "mph"}
